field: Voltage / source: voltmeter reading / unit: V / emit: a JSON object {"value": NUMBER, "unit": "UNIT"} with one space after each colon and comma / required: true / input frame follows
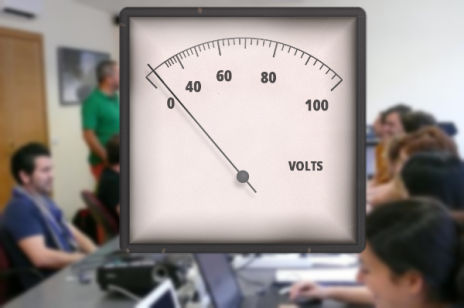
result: {"value": 20, "unit": "V"}
